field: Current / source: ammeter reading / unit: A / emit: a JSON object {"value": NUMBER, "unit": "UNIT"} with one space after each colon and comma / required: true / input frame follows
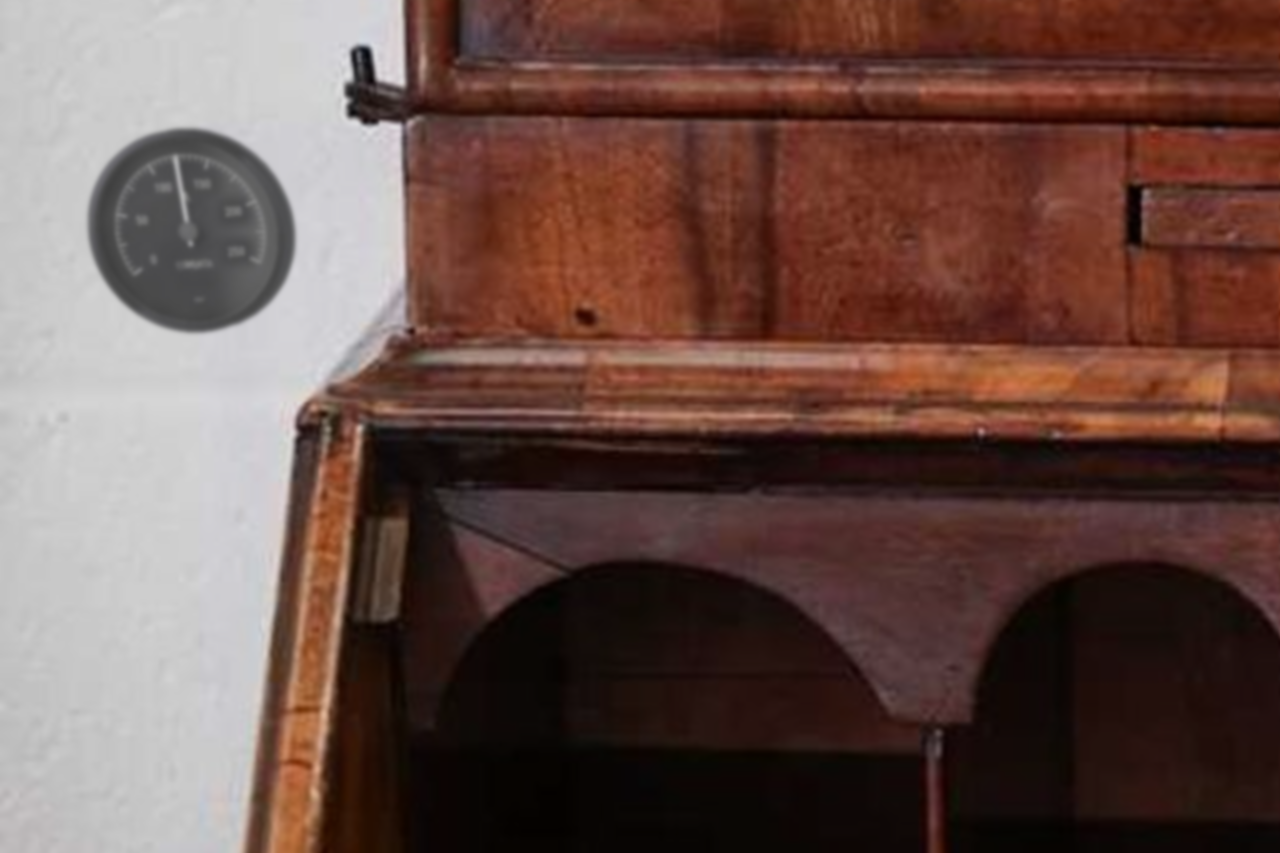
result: {"value": 125, "unit": "A"}
